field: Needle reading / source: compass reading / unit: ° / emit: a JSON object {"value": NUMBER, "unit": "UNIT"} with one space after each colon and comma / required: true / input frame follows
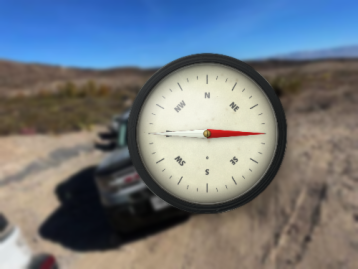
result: {"value": 90, "unit": "°"}
